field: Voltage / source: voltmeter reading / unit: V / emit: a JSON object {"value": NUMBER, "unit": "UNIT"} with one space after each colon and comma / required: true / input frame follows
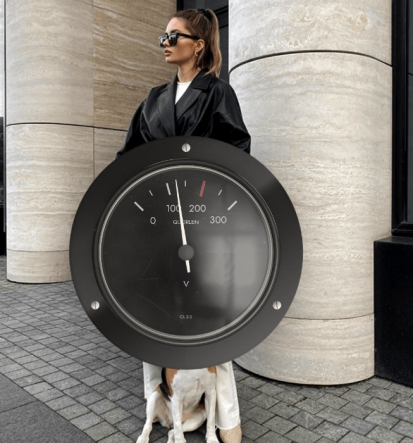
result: {"value": 125, "unit": "V"}
